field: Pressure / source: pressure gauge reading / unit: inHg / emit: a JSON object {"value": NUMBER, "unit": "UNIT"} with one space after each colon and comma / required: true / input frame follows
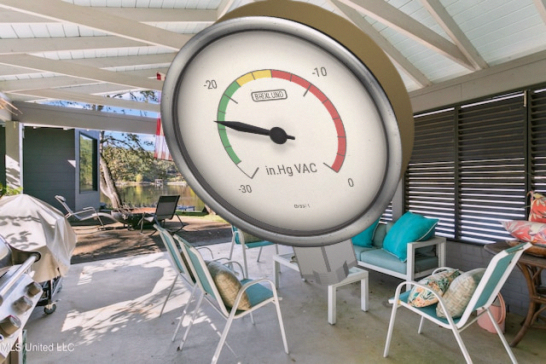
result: {"value": -23, "unit": "inHg"}
